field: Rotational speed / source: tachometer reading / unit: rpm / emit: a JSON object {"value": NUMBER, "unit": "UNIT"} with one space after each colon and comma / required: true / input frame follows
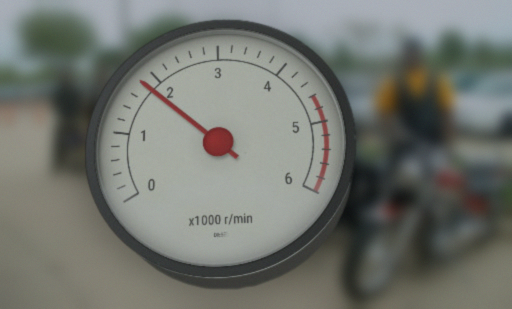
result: {"value": 1800, "unit": "rpm"}
